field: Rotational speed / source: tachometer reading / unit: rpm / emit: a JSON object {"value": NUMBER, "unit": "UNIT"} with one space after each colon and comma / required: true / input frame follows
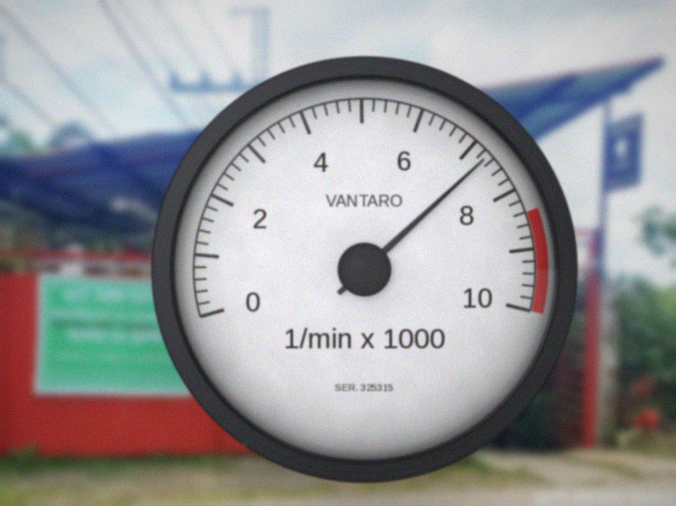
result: {"value": 7300, "unit": "rpm"}
